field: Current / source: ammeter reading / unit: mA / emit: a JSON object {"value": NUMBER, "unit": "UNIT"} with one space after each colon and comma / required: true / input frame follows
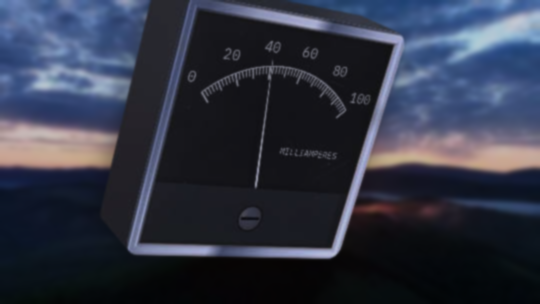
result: {"value": 40, "unit": "mA"}
